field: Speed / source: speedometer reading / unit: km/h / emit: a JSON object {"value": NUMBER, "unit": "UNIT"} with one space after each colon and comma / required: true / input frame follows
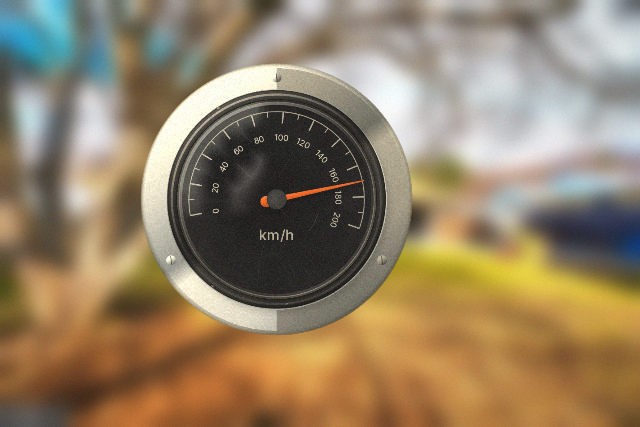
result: {"value": 170, "unit": "km/h"}
